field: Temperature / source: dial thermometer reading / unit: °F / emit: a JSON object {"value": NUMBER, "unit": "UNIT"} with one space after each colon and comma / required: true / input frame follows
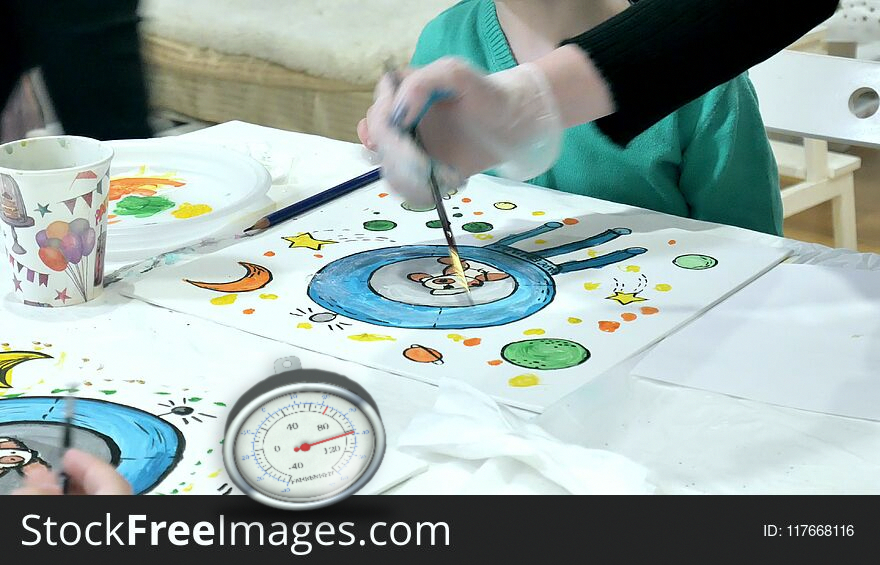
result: {"value": 100, "unit": "°F"}
